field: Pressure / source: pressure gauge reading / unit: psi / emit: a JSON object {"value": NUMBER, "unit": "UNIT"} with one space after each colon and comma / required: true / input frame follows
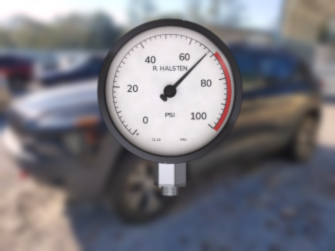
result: {"value": 68, "unit": "psi"}
